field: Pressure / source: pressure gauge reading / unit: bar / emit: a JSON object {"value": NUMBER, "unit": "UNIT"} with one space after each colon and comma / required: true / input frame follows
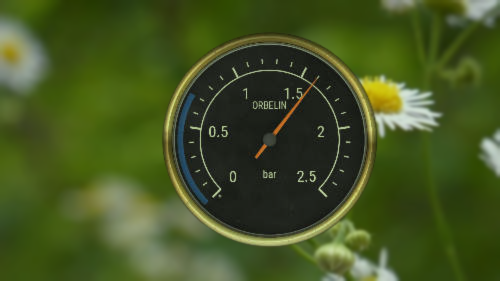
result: {"value": 1.6, "unit": "bar"}
